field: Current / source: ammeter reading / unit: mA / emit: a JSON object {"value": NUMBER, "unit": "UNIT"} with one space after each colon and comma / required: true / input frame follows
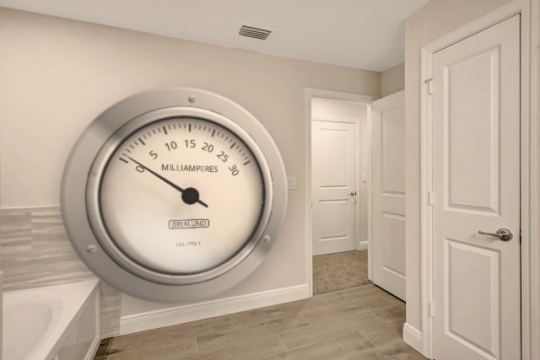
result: {"value": 1, "unit": "mA"}
